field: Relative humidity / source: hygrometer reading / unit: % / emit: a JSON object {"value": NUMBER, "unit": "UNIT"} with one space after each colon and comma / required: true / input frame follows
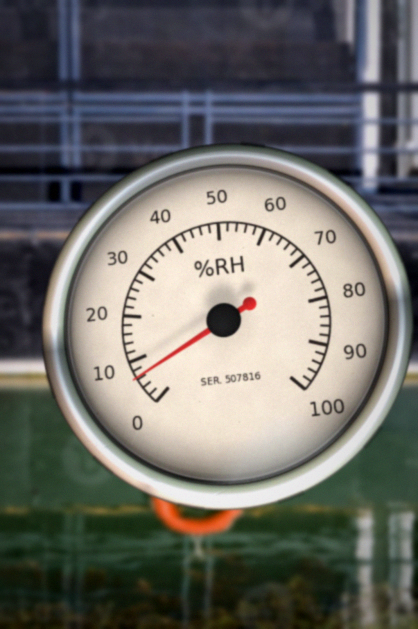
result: {"value": 6, "unit": "%"}
